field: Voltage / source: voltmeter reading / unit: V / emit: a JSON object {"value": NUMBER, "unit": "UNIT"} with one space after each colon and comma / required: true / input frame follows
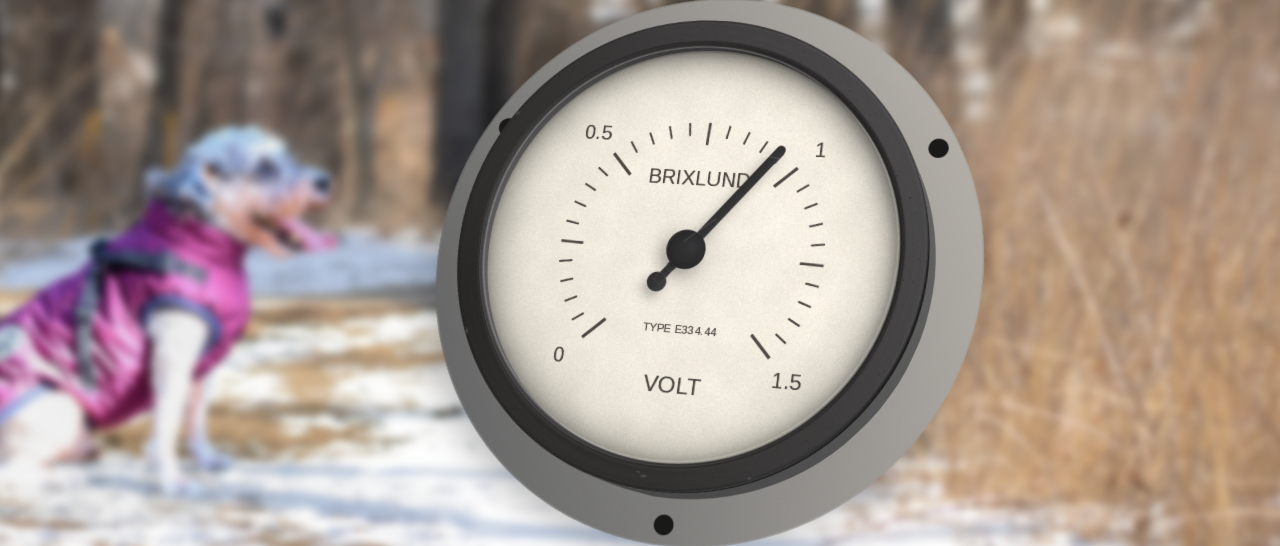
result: {"value": 0.95, "unit": "V"}
